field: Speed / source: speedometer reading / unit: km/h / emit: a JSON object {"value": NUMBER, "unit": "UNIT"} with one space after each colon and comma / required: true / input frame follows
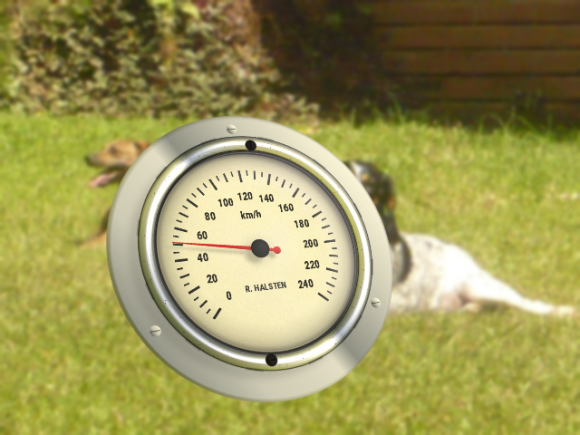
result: {"value": 50, "unit": "km/h"}
